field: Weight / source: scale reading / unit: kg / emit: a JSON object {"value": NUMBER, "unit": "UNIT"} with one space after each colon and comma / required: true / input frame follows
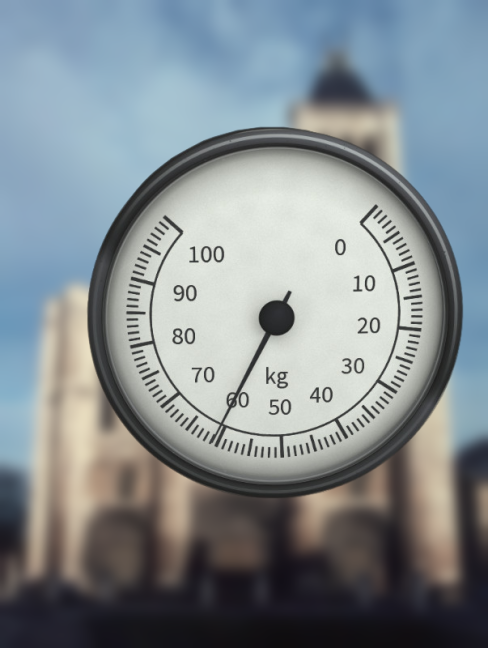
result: {"value": 61, "unit": "kg"}
